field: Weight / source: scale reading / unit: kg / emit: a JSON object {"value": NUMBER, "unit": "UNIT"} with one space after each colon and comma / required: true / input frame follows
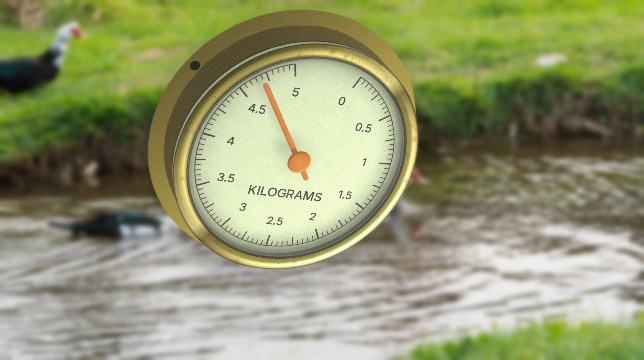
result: {"value": 4.7, "unit": "kg"}
